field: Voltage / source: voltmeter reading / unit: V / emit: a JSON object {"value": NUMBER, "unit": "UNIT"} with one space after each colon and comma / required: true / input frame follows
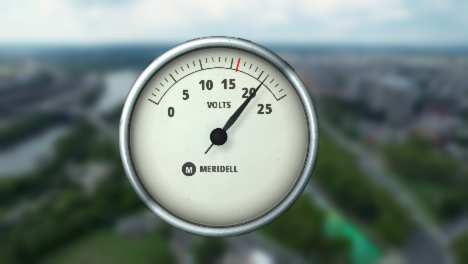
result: {"value": 21, "unit": "V"}
